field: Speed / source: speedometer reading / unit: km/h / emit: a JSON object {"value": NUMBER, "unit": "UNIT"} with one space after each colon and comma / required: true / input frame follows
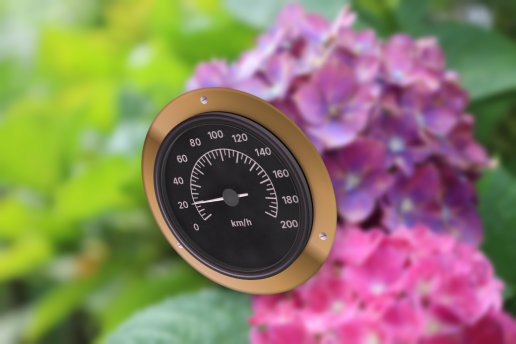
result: {"value": 20, "unit": "km/h"}
